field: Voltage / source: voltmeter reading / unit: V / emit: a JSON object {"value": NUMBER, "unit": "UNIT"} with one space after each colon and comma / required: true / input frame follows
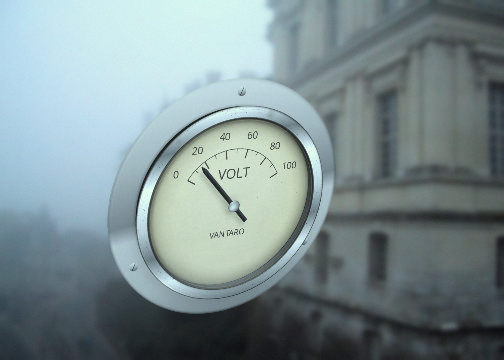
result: {"value": 15, "unit": "V"}
